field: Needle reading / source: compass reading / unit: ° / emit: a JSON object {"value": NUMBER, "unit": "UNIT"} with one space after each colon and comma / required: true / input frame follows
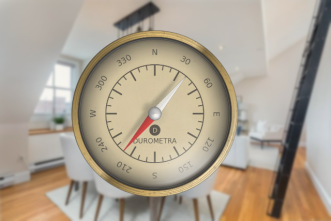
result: {"value": 220, "unit": "°"}
